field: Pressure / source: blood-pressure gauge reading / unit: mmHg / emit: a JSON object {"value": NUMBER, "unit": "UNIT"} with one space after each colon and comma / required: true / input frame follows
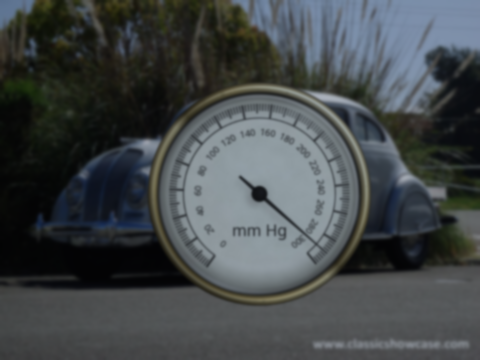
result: {"value": 290, "unit": "mmHg"}
